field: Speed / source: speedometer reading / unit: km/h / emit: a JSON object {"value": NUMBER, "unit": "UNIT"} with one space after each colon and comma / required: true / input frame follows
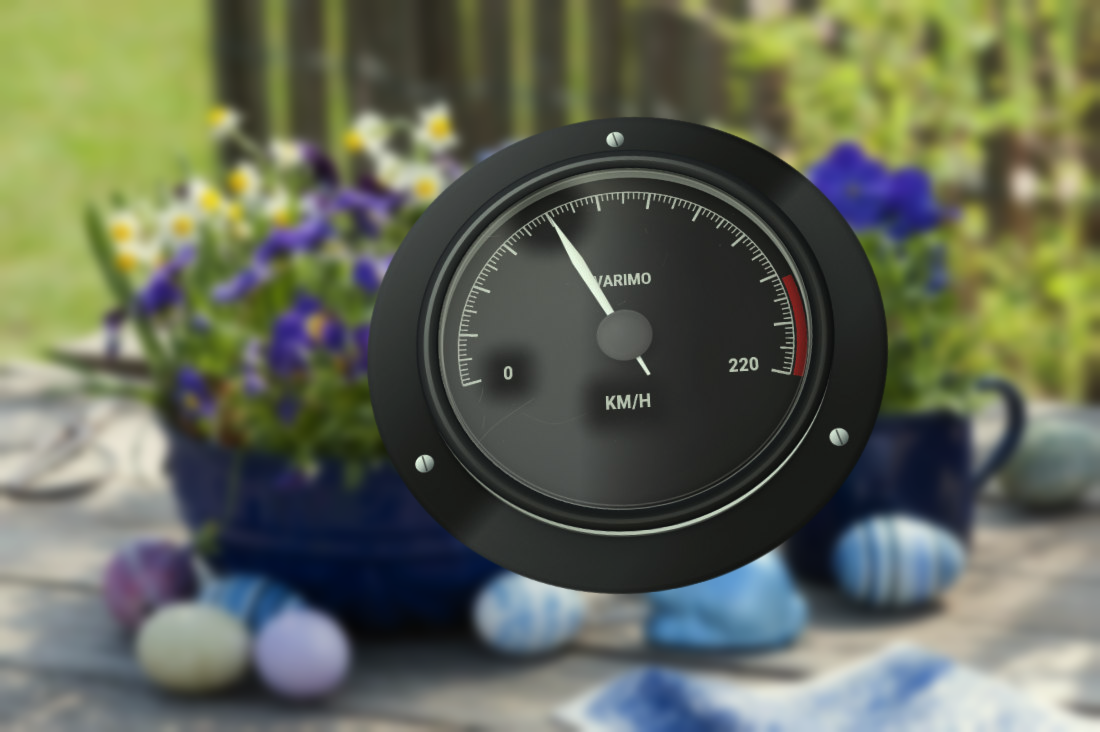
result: {"value": 80, "unit": "km/h"}
